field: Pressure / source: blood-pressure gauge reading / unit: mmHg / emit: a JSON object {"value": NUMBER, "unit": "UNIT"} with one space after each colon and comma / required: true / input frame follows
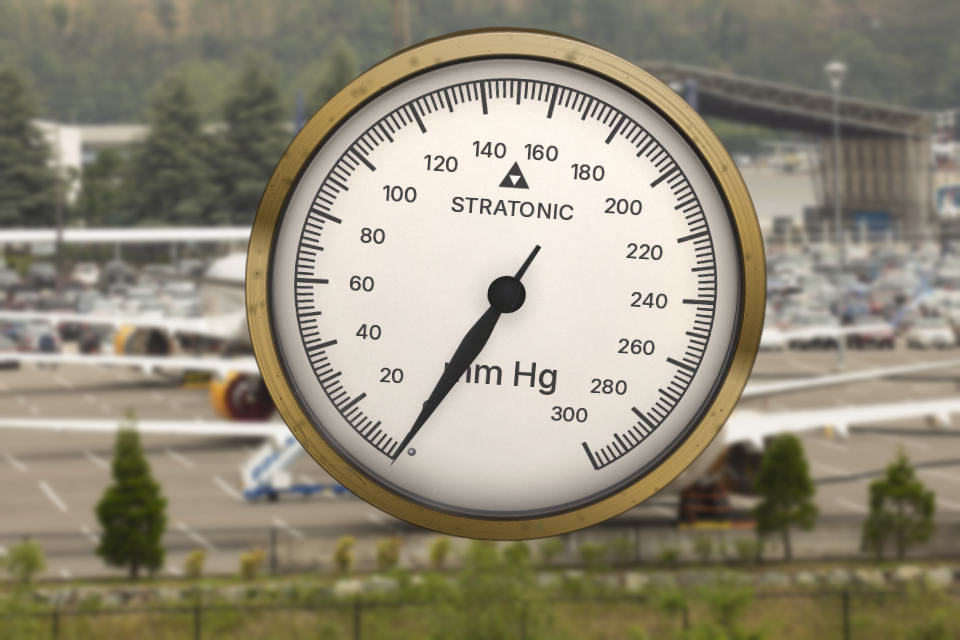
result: {"value": 0, "unit": "mmHg"}
